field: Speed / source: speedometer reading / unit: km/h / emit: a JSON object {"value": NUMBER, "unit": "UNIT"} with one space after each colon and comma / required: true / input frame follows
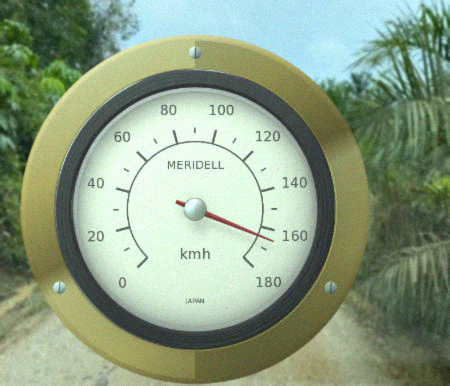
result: {"value": 165, "unit": "km/h"}
